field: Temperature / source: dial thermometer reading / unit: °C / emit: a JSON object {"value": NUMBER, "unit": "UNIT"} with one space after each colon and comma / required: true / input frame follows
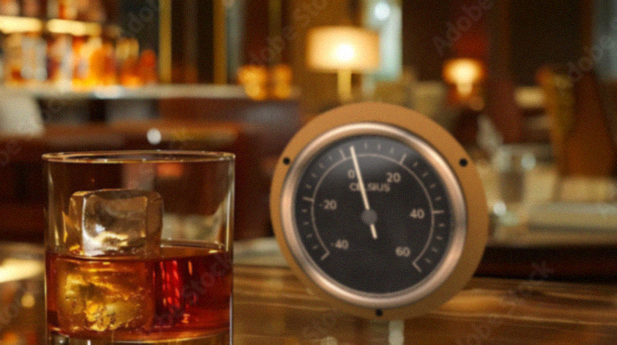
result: {"value": 4, "unit": "°C"}
